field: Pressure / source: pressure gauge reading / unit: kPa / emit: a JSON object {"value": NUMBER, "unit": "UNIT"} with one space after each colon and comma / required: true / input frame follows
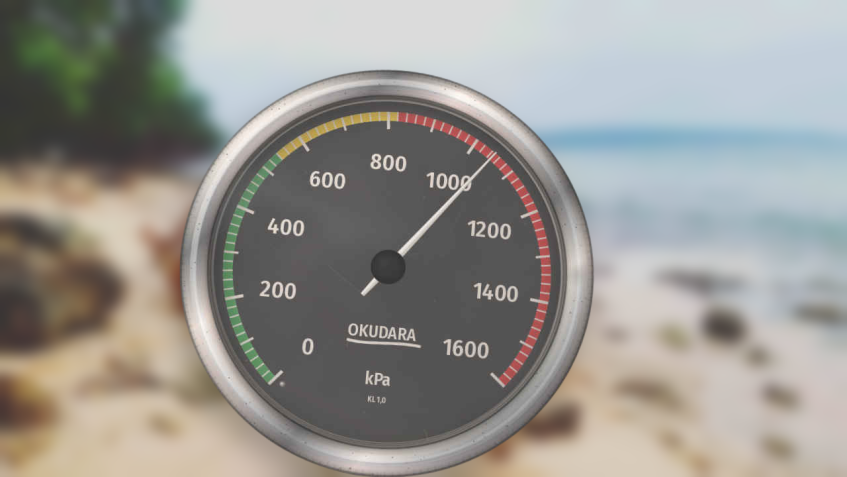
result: {"value": 1050, "unit": "kPa"}
